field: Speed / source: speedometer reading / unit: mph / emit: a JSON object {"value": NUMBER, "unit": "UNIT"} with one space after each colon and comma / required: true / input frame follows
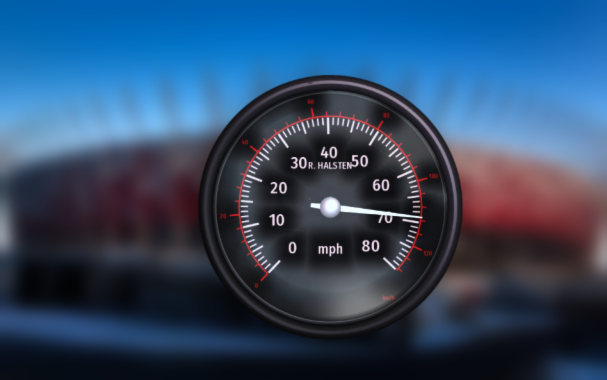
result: {"value": 69, "unit": "mph"}
